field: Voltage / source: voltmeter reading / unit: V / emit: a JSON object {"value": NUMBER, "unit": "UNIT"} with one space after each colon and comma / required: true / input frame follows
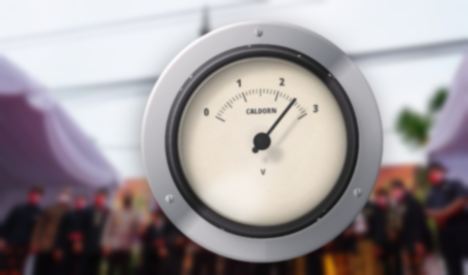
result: {"value": 2.5, "unit": "V"}
